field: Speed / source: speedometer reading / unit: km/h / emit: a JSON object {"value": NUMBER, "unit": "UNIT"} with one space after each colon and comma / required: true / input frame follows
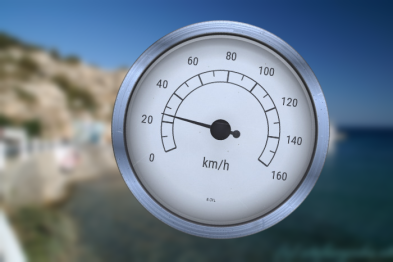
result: {"value": 25, "unit": "km/h"}
